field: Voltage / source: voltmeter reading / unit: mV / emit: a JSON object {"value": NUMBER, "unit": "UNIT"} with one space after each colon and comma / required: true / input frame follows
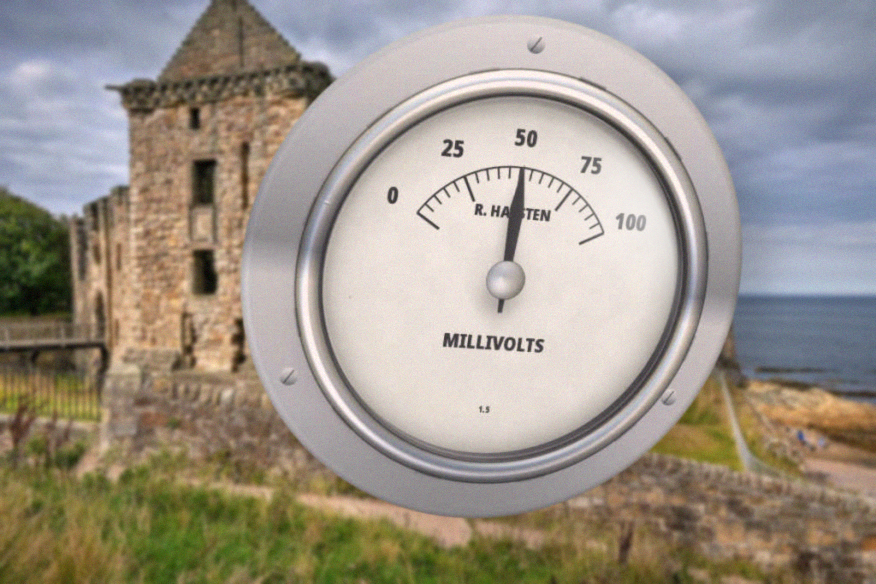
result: {"value": 50, "unit": "mV"}
